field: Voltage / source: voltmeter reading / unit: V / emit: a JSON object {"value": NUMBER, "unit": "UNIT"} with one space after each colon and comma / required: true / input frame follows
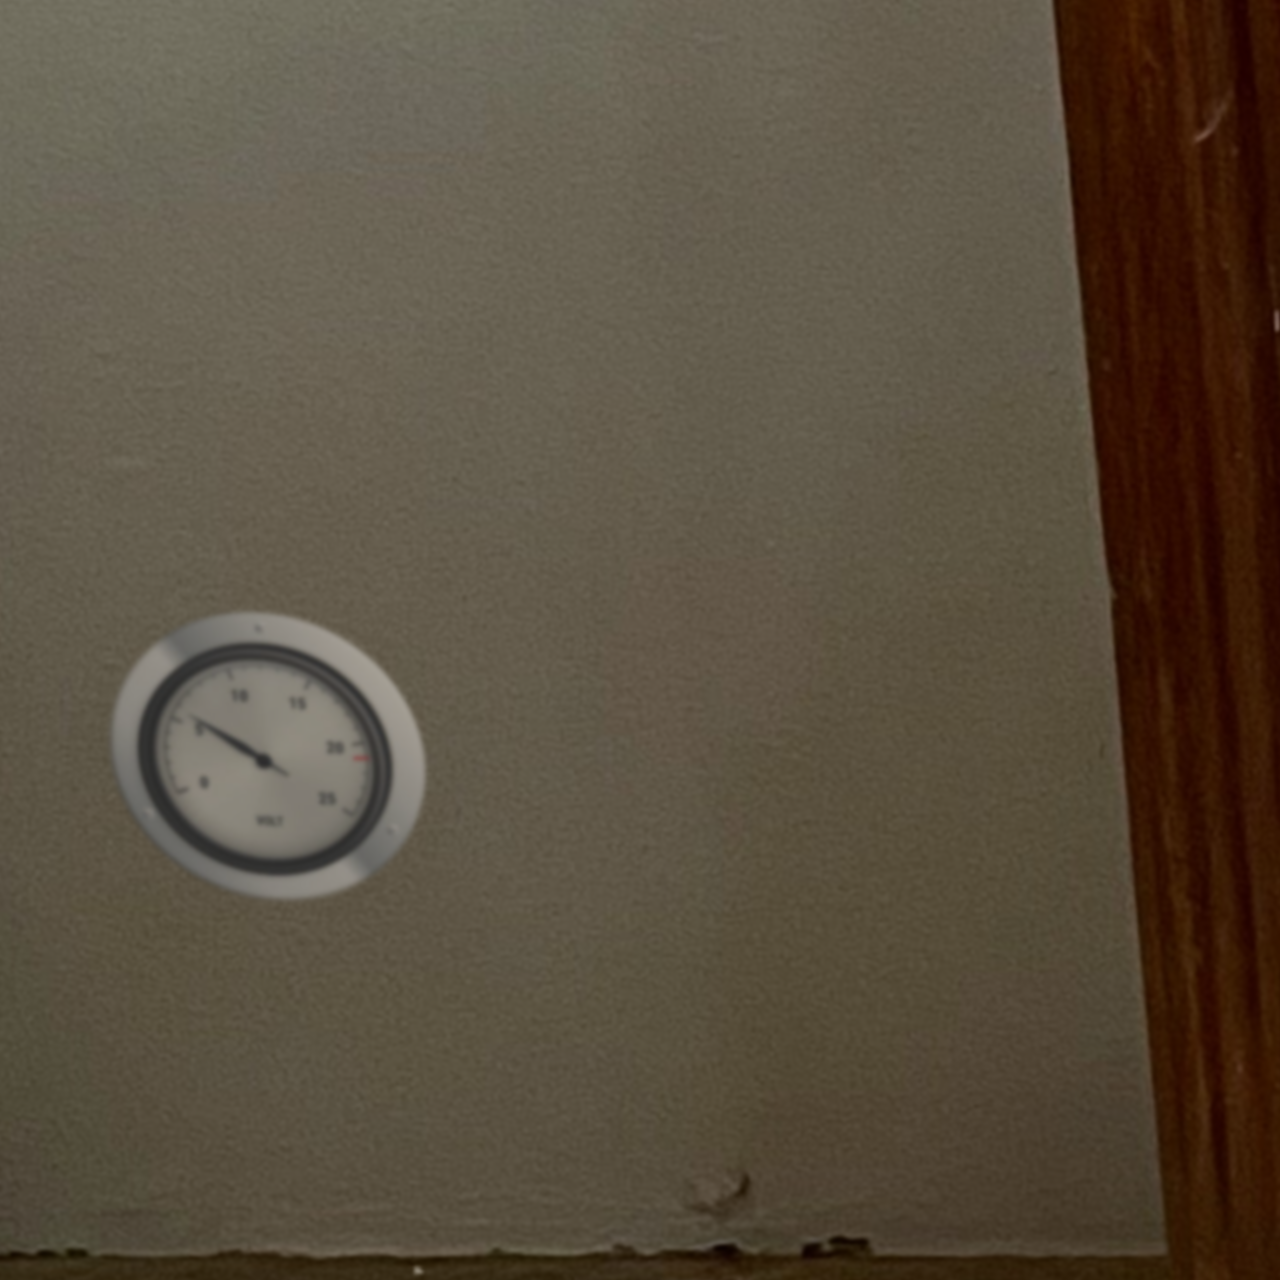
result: {"value": 6, "unit": "V"}
